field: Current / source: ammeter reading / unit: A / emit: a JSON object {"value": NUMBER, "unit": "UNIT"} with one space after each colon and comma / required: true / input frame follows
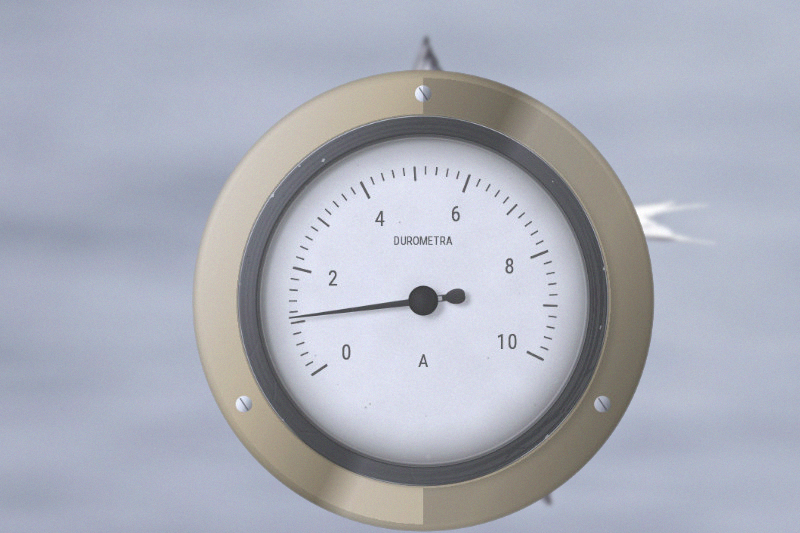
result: {"value": 1.1, "unit": "A"}
